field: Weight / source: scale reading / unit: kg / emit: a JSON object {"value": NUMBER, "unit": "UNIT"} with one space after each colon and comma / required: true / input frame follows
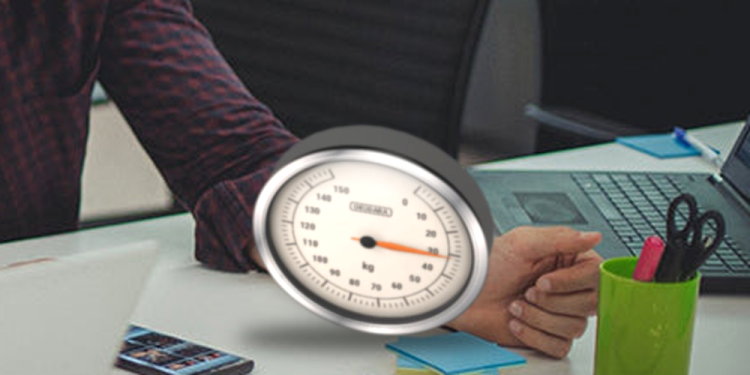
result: {"value": 30, "unit": "kg"}
